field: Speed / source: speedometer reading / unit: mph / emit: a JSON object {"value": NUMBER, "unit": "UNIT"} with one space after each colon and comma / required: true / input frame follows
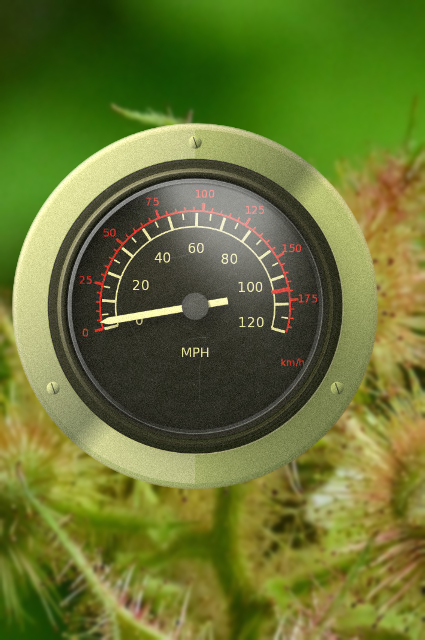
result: {"value": 2.5, "unit": "mph"}
